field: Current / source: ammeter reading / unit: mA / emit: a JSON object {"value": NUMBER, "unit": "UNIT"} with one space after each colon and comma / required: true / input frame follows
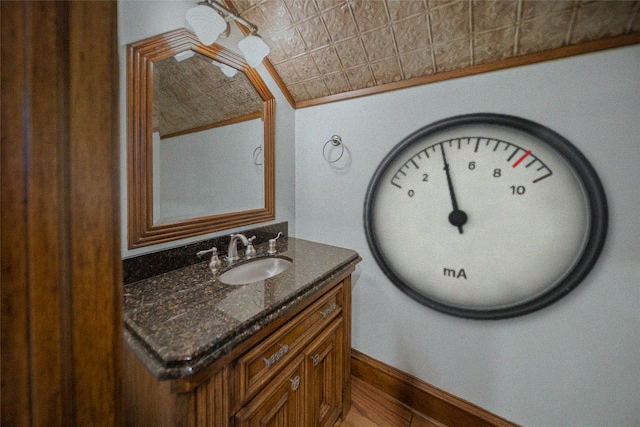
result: {"value": 4, "unit": "mA"}
